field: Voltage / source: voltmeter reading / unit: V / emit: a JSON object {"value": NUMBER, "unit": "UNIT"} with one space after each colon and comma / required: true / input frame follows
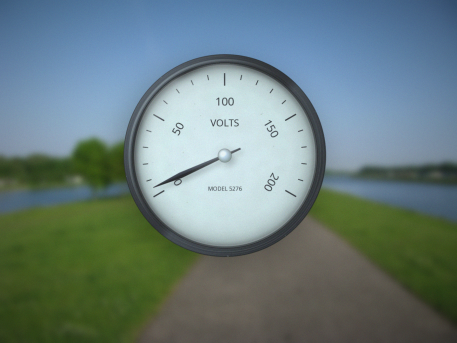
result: {"value": 5, "unit": "V"}
